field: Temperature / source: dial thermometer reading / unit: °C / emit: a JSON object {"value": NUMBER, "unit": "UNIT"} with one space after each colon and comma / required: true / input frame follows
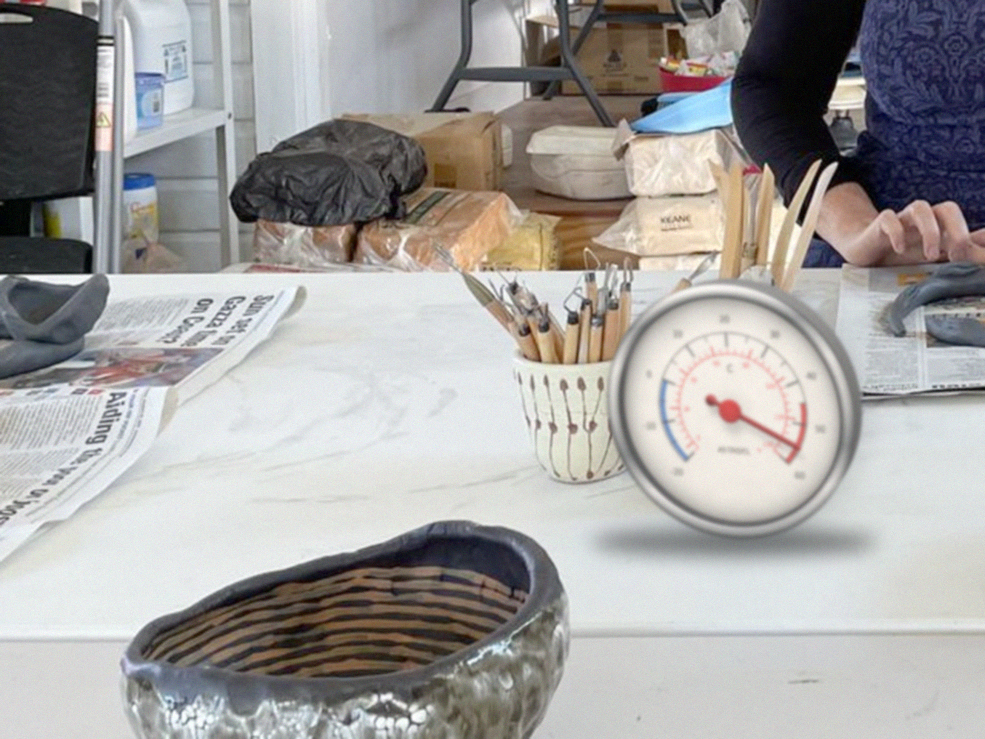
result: {"value": 55, "unit": "°C"}
